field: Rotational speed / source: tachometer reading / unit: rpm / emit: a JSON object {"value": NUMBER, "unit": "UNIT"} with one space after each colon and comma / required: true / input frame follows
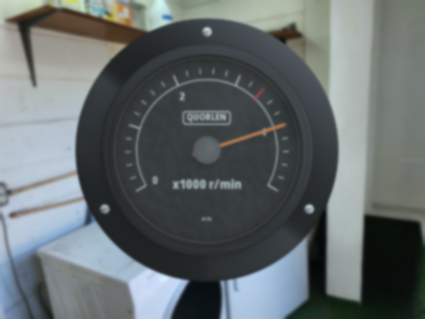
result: {"value": 4000, "unit": "rpm"}
